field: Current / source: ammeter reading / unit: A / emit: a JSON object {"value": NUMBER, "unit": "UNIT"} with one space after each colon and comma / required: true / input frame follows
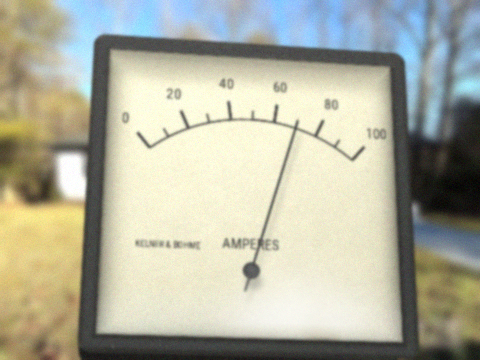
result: {"value": 70, "unit": "A"}
